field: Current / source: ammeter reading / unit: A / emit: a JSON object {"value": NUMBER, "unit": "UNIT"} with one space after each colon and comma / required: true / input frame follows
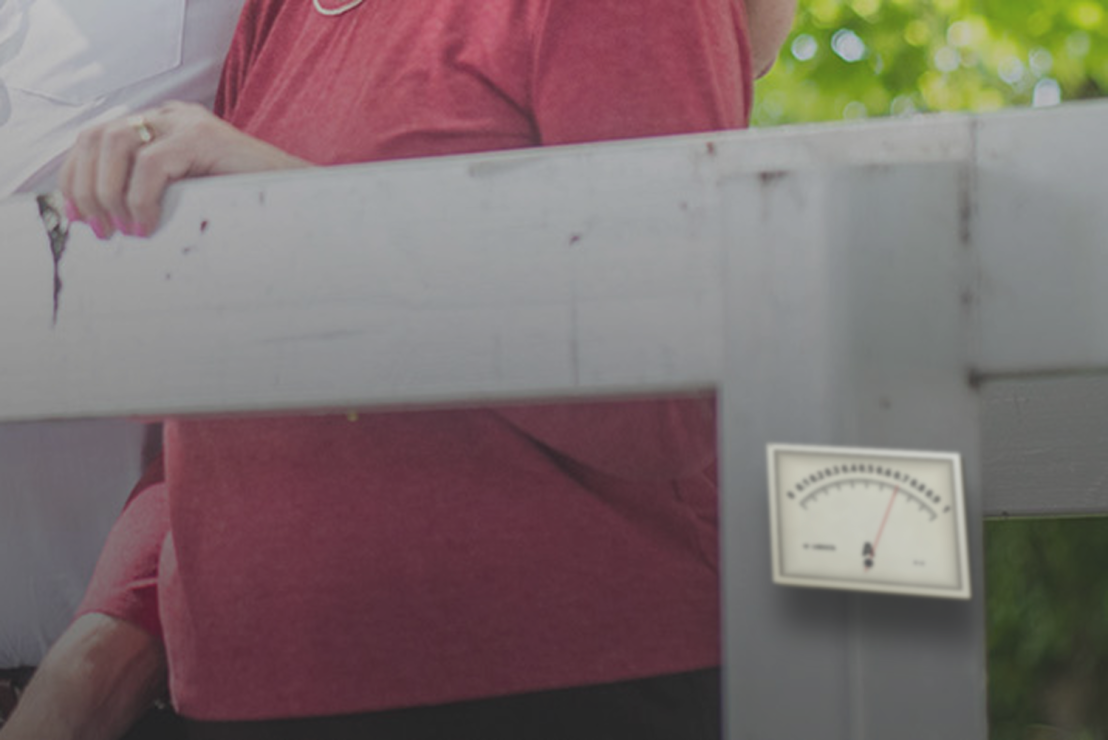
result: {"value": 0.7, "unit": "A"}
